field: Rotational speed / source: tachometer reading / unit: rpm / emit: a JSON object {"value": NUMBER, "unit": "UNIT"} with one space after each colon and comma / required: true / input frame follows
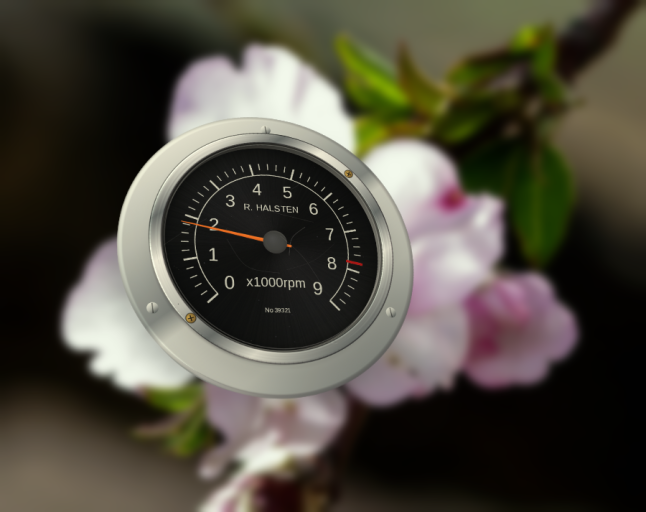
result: {"value": 1800, "unit": "rpm"}
